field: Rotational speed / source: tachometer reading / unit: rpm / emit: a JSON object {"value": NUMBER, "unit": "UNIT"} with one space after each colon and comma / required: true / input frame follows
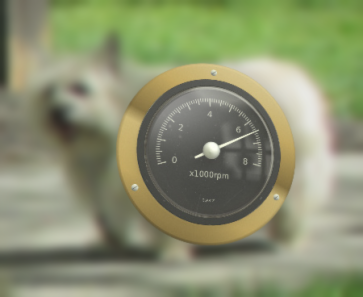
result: {"value": 6500, "unit": "rpm"}
